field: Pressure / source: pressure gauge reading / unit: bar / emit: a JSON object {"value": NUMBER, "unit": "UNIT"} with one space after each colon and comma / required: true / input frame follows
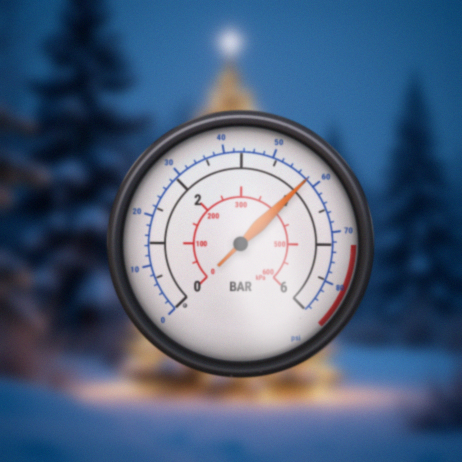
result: {"value": 4, "unit": "bar"}
